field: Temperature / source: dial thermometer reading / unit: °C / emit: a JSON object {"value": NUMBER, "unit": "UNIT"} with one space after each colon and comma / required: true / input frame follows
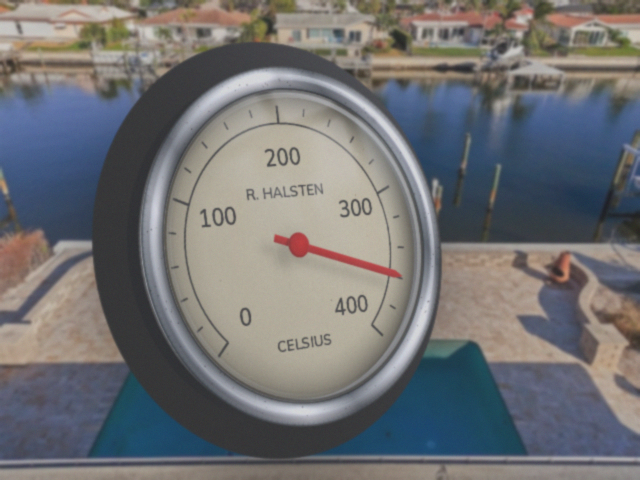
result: {"value": 360, "unit": "°C"}
